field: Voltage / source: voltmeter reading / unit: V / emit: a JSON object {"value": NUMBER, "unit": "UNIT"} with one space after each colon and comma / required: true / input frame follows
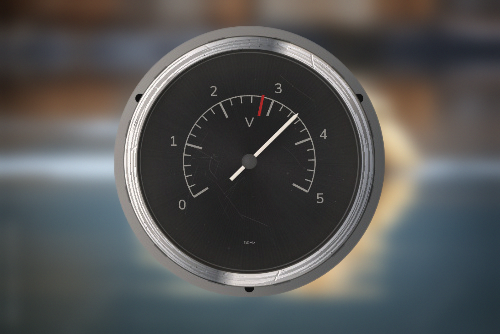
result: {"value": 3.5, "unit": "V"}
